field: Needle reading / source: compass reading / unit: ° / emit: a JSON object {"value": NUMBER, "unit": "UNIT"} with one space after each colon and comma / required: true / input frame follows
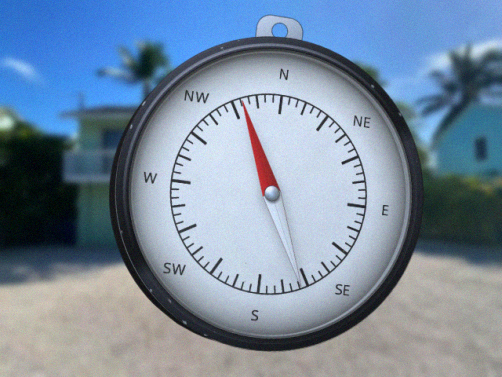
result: {"value": 335, "unit": "°"}
